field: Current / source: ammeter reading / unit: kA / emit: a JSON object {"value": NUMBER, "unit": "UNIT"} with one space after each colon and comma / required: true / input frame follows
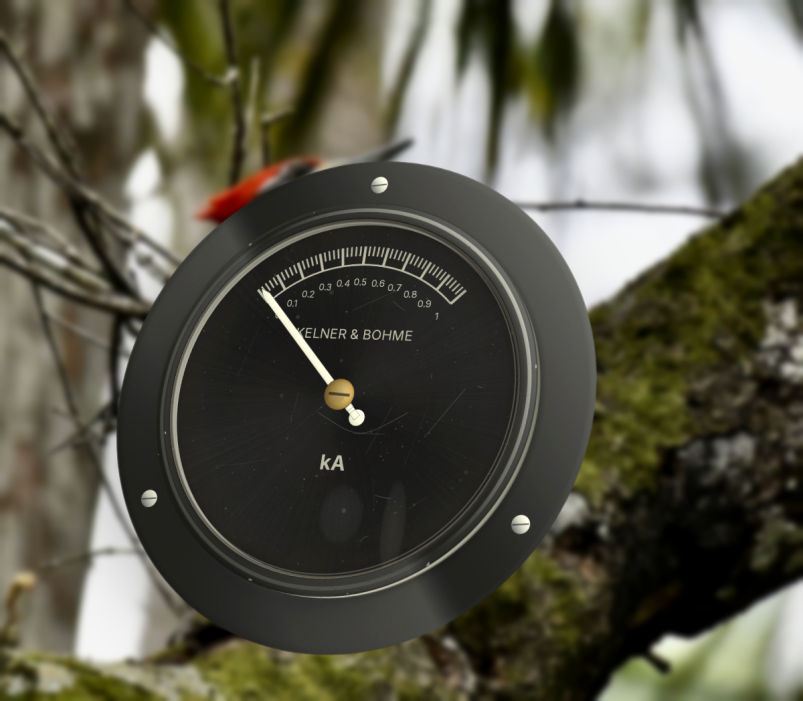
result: {"value": 0.02, "unit": "kA"}
